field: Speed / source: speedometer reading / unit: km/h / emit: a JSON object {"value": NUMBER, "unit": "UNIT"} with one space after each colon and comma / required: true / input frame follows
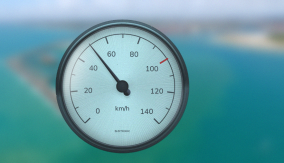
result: {"value": 50, "unit": "km/h"}
